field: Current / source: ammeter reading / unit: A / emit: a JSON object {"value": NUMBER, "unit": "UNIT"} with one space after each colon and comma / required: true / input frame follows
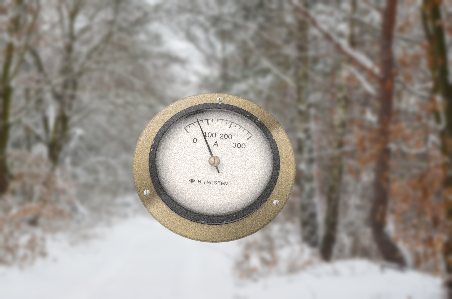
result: {"value": 60, "unit": "A"}
